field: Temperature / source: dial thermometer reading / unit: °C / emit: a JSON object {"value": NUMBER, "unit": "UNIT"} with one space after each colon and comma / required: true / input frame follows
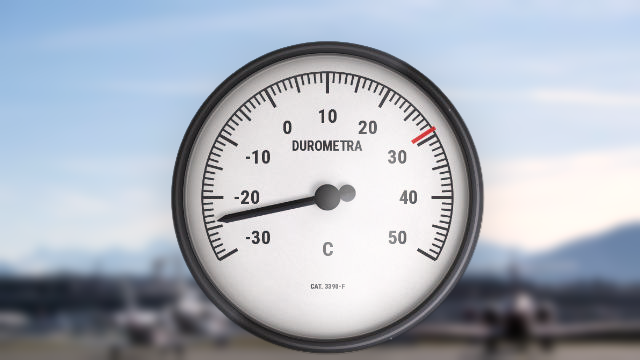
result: {"value": -24, "unit": "°C"}
